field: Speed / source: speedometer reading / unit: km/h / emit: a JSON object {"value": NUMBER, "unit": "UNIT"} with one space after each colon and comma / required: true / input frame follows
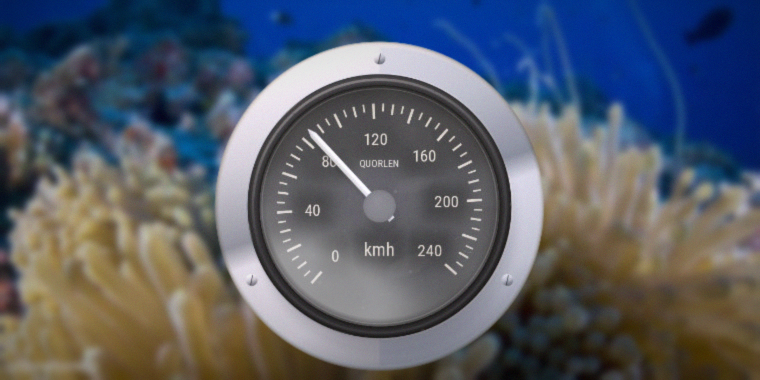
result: {"value": 85, "unit": "km/h"}
